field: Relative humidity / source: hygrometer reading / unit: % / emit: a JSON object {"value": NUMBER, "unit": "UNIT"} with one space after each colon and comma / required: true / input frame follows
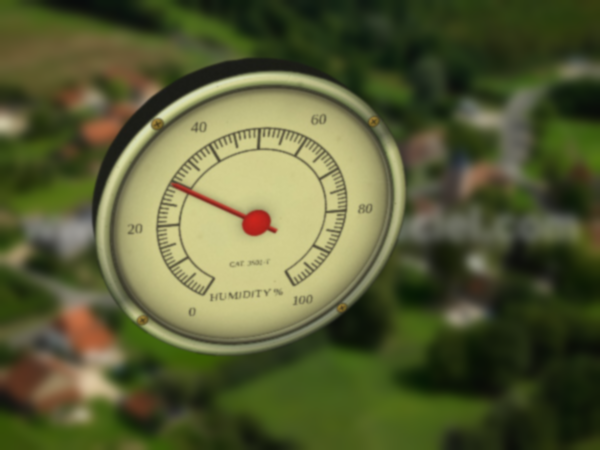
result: {"value": 30, "unit": "%"}
